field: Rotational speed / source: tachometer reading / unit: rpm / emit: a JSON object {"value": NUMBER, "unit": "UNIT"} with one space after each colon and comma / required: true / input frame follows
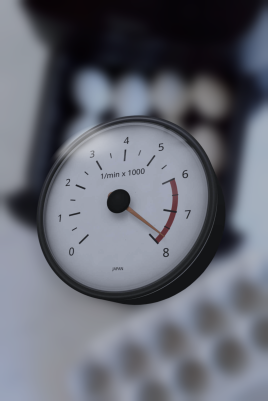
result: {"value": 7750, "unit": "rpm"}
